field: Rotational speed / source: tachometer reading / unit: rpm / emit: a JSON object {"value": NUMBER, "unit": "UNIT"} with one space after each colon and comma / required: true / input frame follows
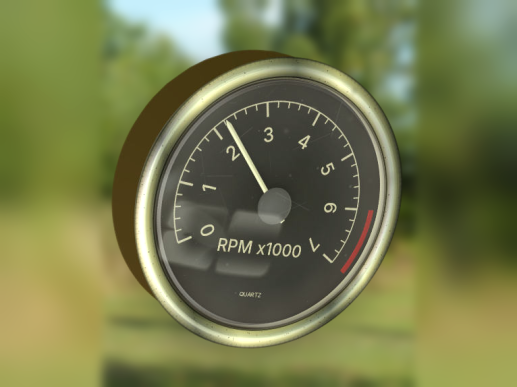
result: {"value": 2200, "unit": "rpm"}
